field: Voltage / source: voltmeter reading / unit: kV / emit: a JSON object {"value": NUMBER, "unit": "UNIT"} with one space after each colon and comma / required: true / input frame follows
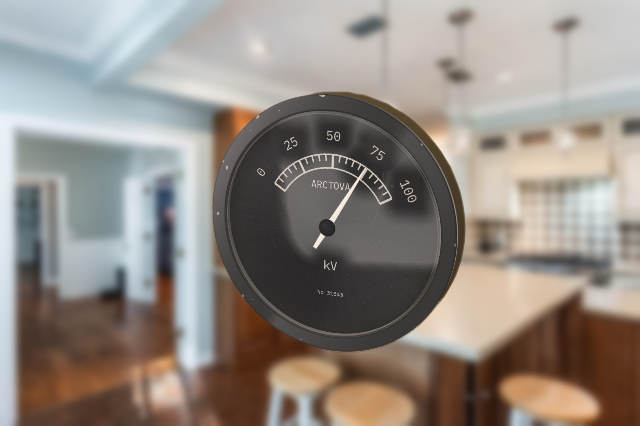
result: {"value": 75, "unit": "kV"}
